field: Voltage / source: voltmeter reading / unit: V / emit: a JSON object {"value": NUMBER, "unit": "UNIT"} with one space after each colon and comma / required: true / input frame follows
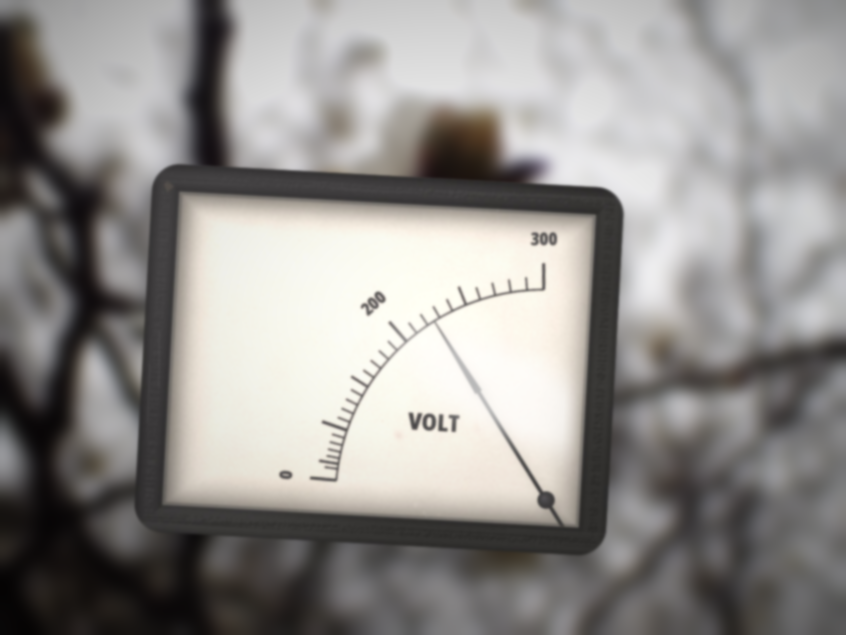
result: {"value": 225, "unit": "V"}
